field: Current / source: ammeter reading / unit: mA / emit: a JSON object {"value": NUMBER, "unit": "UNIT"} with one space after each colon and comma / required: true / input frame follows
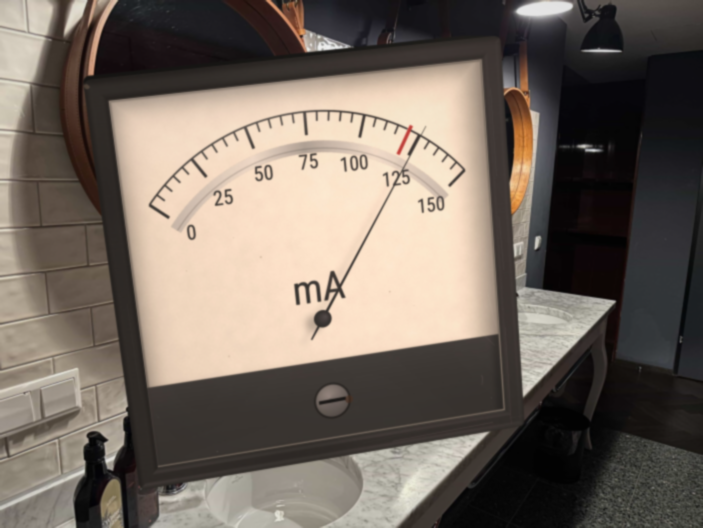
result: {"value": 125, "unit": "mA"}
